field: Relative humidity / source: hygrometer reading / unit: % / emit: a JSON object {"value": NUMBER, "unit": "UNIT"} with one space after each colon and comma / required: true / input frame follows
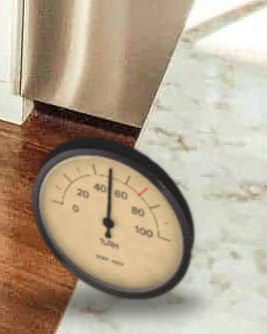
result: {"value": 50, "unit": "%"}
